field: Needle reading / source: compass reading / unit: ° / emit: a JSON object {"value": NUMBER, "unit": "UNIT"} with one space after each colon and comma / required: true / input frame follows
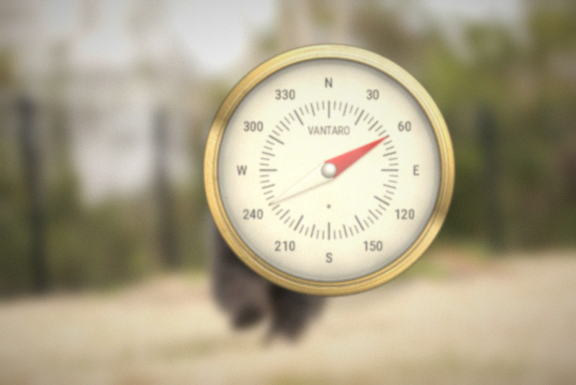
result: {"value": 60, "unit": "°"}
